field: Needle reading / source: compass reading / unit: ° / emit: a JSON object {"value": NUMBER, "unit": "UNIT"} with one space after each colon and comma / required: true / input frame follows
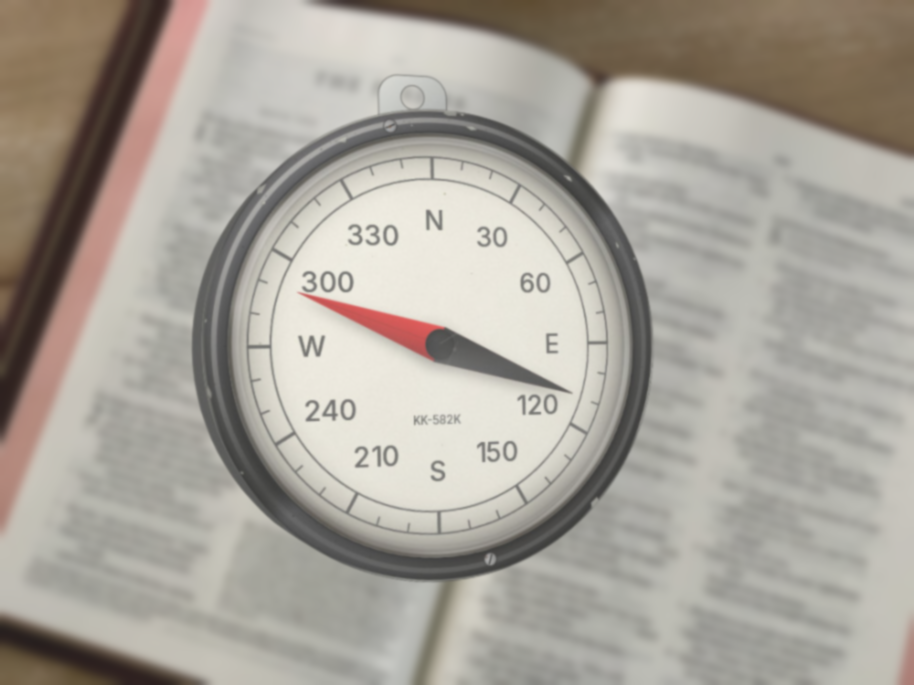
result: {"value": 290, "unit": "°"}
